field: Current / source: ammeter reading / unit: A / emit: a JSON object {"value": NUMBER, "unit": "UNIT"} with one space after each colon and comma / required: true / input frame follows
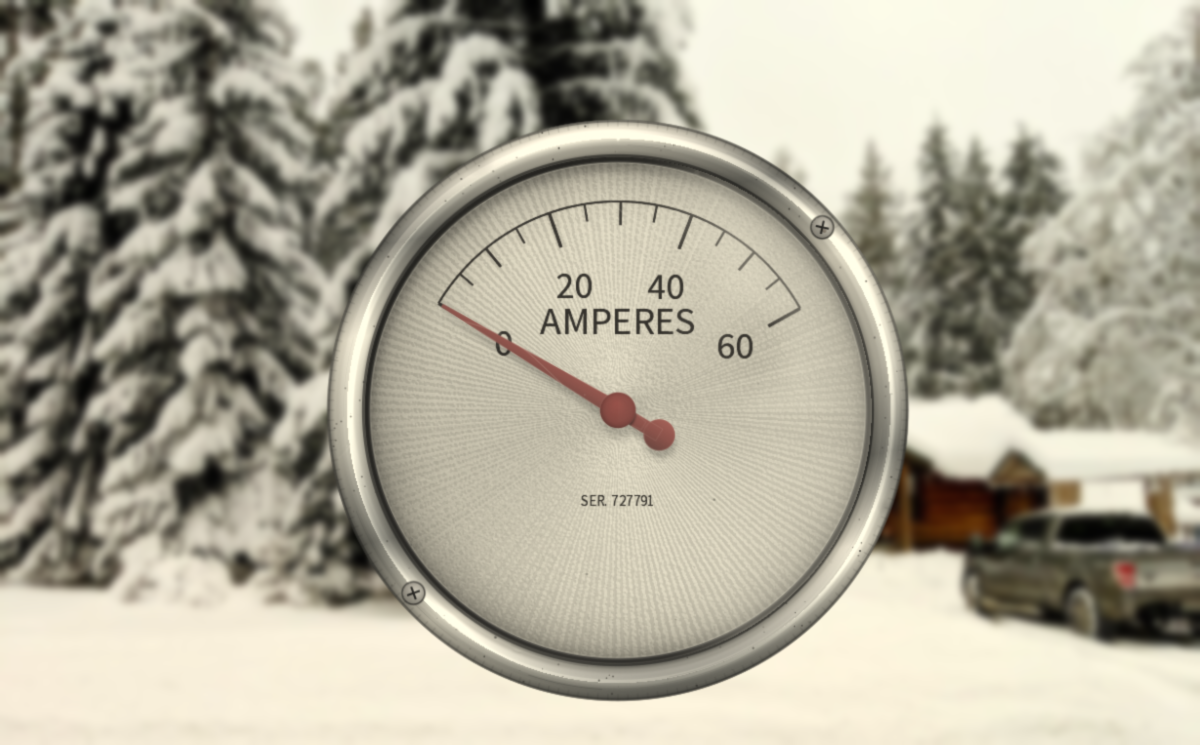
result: {"value": 0, "unit": "A"}
